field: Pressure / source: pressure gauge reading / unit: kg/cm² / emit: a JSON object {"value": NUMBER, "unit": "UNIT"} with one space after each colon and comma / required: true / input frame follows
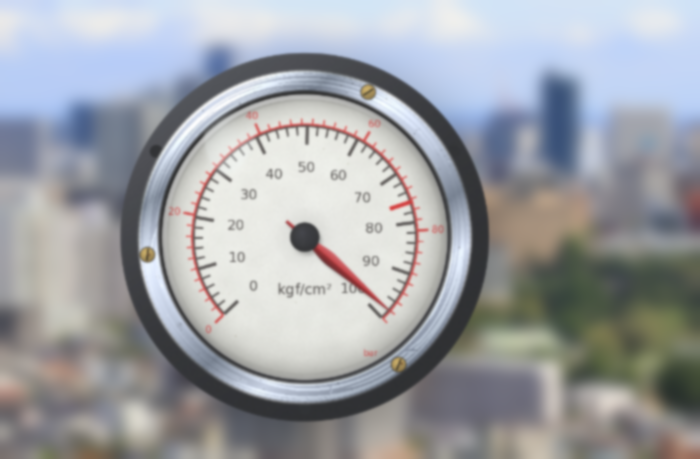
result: {"value": 98, "unit": "kg/cm²"}
